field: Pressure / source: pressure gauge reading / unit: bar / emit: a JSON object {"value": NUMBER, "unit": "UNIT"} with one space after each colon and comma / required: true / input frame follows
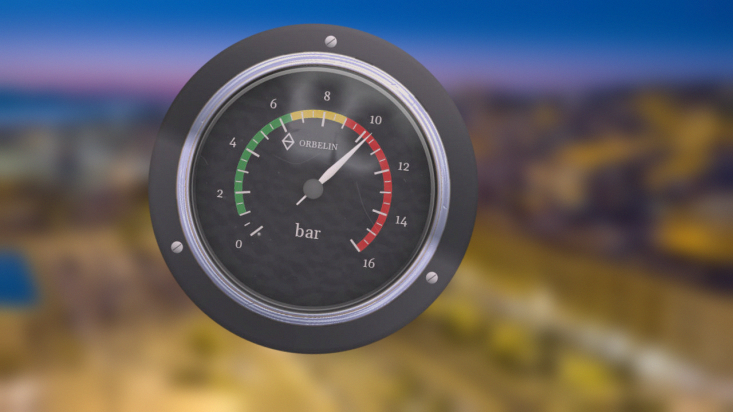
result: {"value": 10.25, "unit": "bar"}
